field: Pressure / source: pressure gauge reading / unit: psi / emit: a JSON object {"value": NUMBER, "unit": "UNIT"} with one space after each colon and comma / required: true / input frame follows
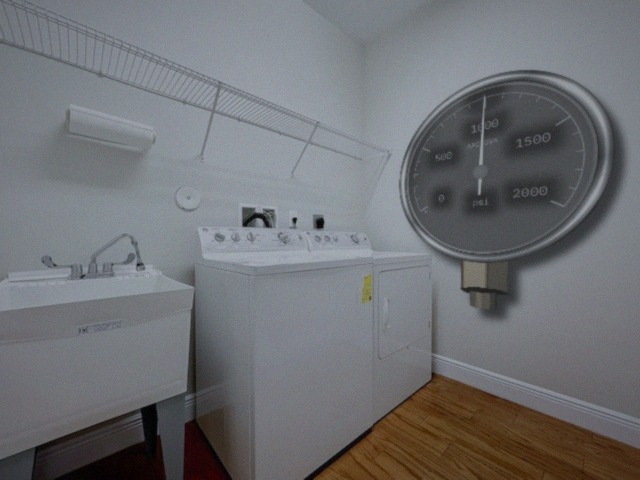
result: {"value": 1000, "unit": "psi"}
